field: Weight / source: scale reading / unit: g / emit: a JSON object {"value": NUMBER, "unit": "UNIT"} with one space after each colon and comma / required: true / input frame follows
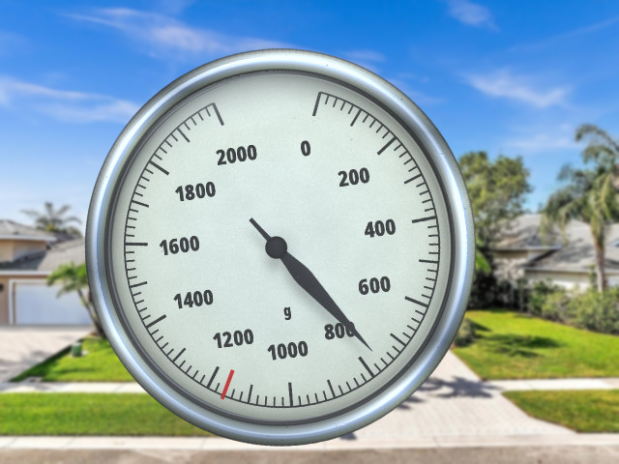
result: {"value": 760, "unit": "g"}
